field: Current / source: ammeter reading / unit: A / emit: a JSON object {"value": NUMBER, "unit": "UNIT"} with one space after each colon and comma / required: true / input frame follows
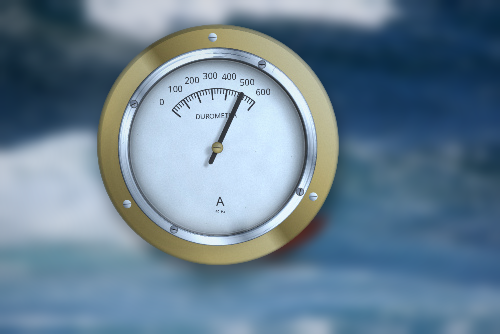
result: {"value": 500, "unit": "A"}
